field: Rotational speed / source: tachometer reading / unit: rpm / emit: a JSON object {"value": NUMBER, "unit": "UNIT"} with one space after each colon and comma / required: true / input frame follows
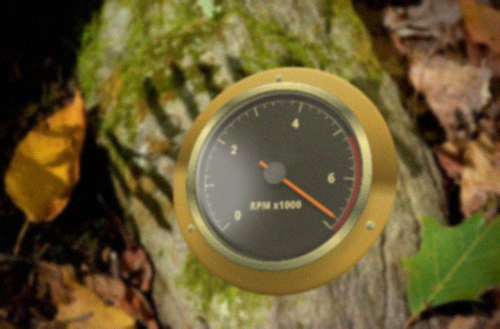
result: {"value": 6800, "unit": "rpm"}
